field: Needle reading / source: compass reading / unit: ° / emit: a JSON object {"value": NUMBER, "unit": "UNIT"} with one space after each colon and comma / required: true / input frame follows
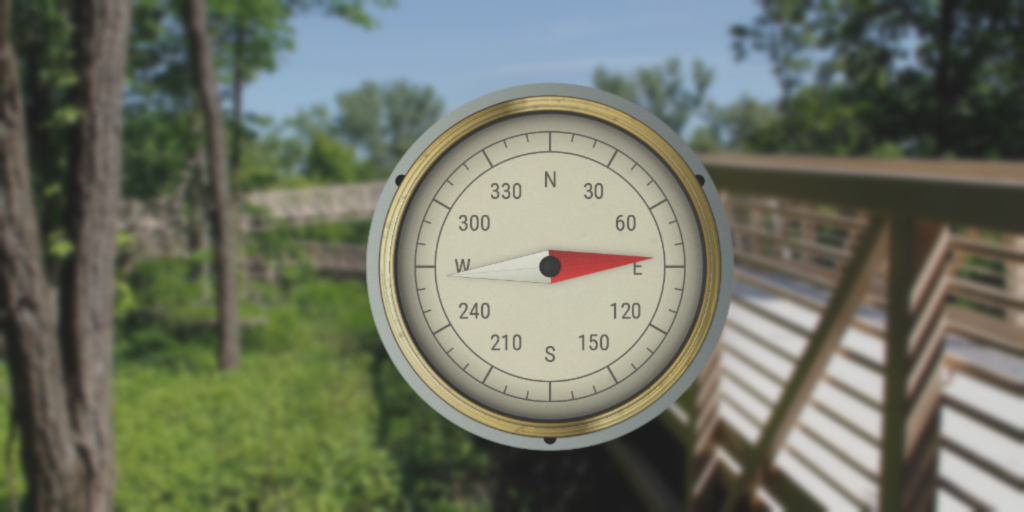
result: {"value": 85, "unit": "°"}
